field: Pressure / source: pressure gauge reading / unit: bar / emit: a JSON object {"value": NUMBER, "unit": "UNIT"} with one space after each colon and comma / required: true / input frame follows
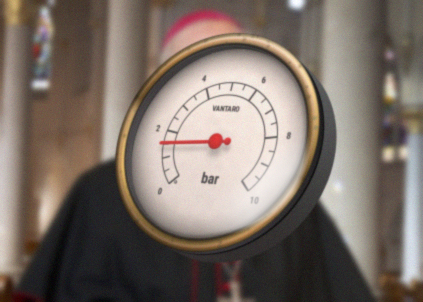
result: {"value": 1.5, "unit": "bar"}
